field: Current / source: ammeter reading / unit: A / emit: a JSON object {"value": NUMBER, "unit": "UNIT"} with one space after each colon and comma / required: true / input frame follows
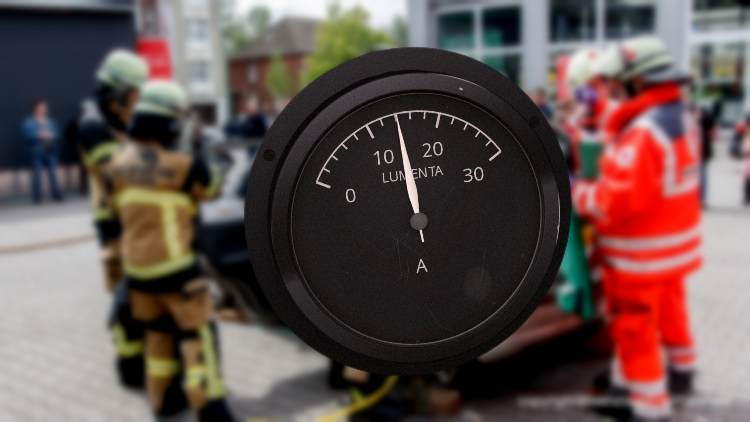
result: {"value": 14, "unit": "A"}
